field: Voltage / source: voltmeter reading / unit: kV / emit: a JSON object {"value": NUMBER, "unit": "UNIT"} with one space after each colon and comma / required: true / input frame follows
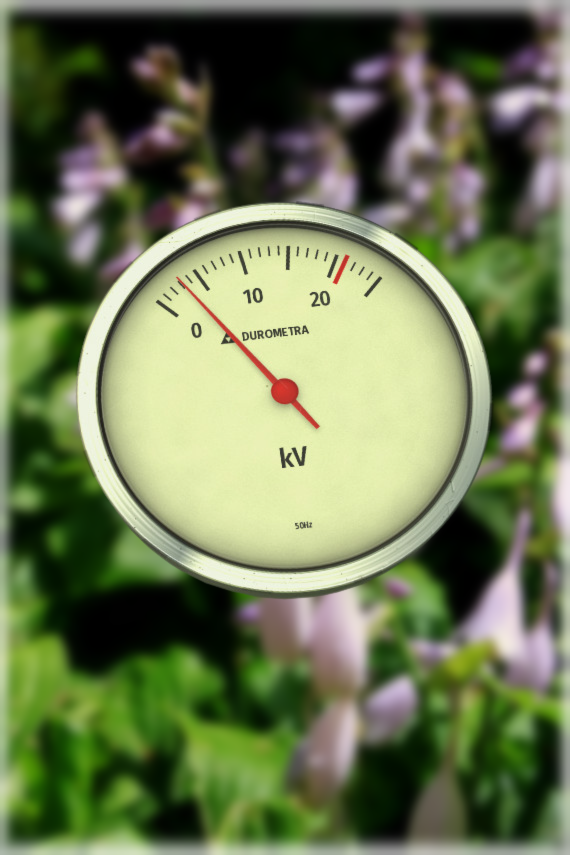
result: {"value": 3, "unit": "kV"}
